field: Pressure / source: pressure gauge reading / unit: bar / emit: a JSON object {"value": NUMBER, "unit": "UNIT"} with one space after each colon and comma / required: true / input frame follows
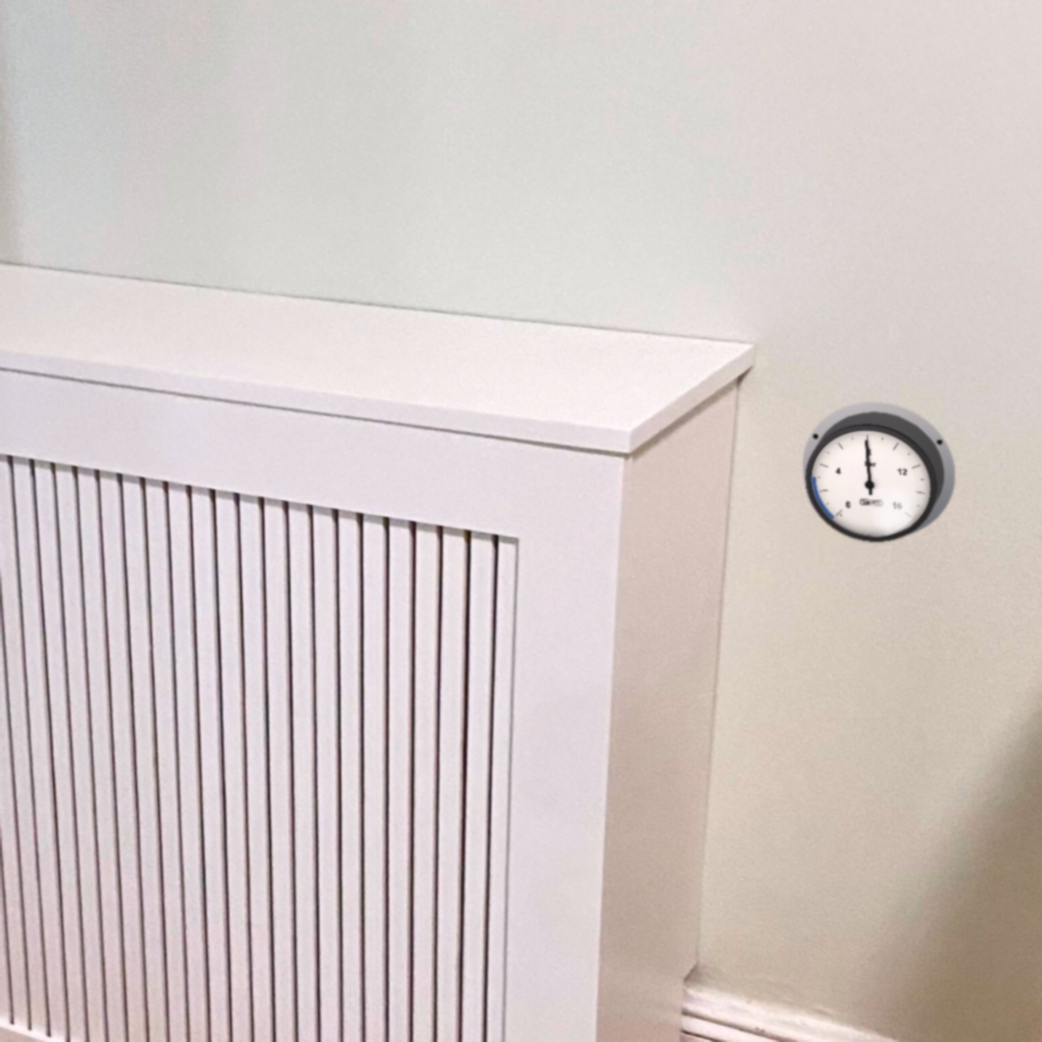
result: {"value": 8, "unit": "bar"}
